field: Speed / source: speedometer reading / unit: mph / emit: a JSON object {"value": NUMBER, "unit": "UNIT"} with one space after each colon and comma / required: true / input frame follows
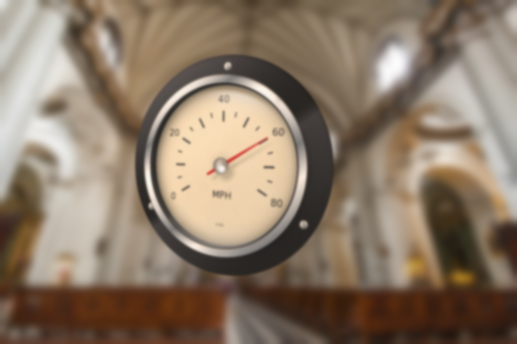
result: {"value": 60, "unit": "mph"}
